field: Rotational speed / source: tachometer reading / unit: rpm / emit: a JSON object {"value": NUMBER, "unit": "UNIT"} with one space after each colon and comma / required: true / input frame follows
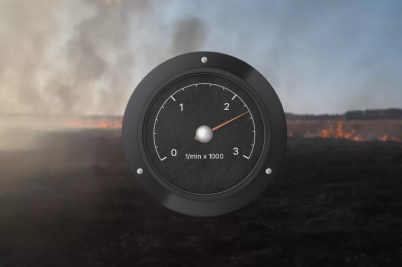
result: {"value": 2300, "unit": "rpm"}
